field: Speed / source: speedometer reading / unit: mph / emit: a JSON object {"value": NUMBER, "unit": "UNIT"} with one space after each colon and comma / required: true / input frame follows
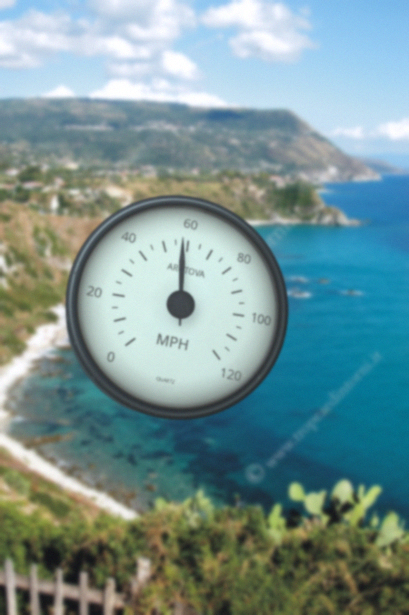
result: {"value": 57.5, "unit": "mph"}
